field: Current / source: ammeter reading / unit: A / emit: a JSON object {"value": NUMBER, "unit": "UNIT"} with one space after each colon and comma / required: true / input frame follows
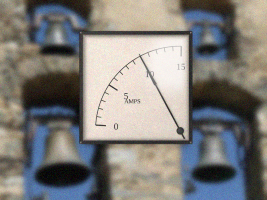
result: {"value": 10, "unit": "A"}
